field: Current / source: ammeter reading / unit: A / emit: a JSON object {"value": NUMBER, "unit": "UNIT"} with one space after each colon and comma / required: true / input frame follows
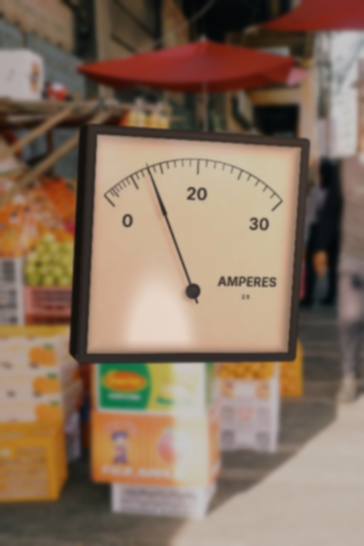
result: {"value": 13, "unit": "A"}
